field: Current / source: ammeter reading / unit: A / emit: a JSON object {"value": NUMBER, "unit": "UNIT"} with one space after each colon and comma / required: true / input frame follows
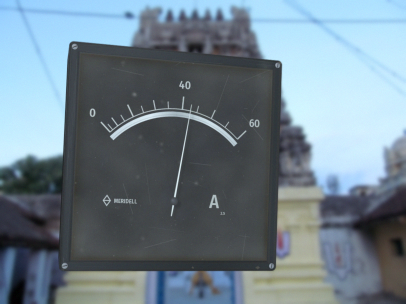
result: {"value": 42.5, "unit": "A"}
